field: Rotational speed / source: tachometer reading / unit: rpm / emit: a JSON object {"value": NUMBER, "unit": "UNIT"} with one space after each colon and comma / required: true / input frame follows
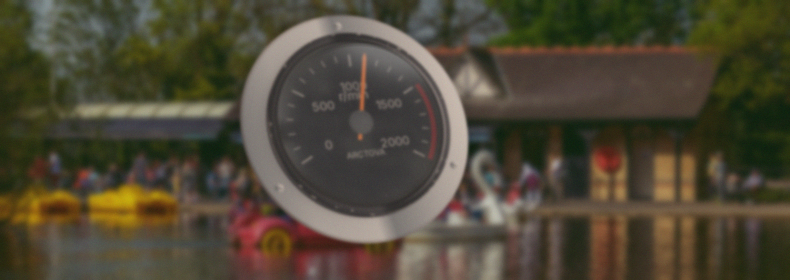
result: {"value": 1100, "unit": "rpm"}
